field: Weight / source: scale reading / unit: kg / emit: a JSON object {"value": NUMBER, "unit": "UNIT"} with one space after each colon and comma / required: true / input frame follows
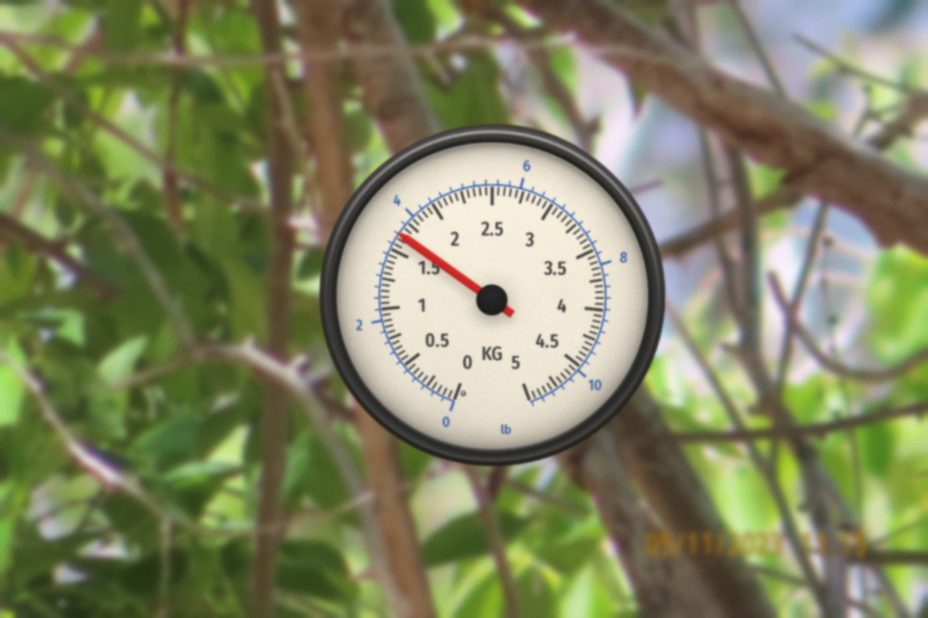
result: {"value": 1.65, "unit": "kg"}
